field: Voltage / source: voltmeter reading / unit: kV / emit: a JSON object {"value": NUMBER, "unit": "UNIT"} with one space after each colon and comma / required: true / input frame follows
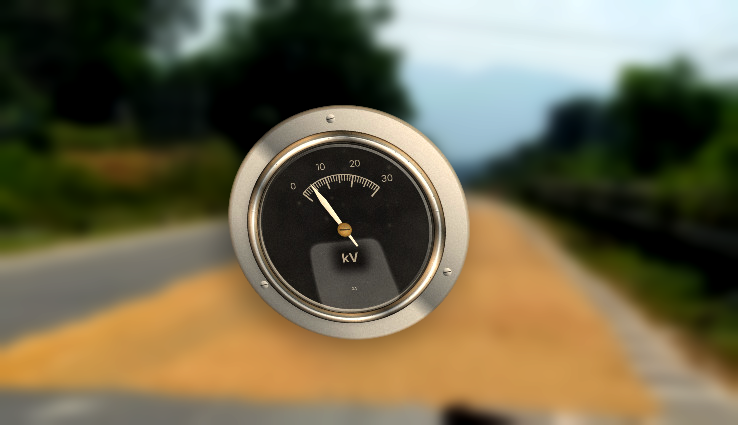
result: {"value": 5, "unit": "kV"}
